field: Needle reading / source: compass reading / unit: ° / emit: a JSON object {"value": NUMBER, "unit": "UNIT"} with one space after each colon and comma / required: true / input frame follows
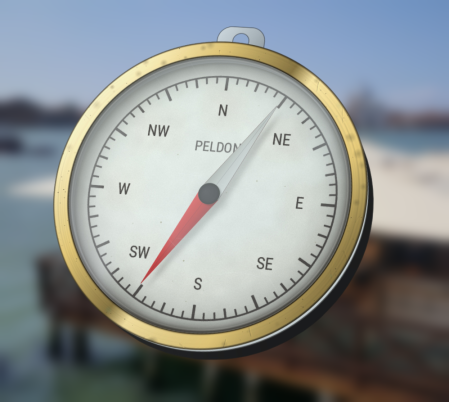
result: {"value": 210, "unit": "°"}
